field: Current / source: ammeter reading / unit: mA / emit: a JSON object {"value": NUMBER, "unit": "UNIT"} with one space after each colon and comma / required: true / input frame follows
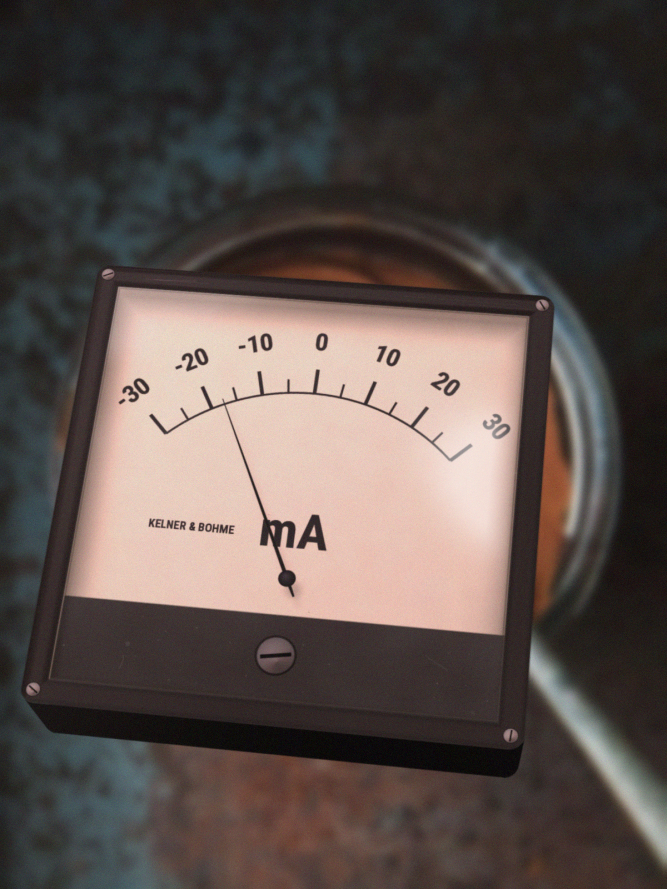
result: {"value": -17.5, "unit": "mA"}
